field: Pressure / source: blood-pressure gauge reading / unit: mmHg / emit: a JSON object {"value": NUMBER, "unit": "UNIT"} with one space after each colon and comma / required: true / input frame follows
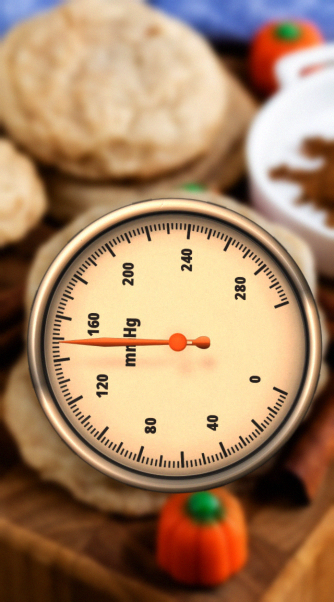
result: {"value": 148, "unit": "mmHg"}
